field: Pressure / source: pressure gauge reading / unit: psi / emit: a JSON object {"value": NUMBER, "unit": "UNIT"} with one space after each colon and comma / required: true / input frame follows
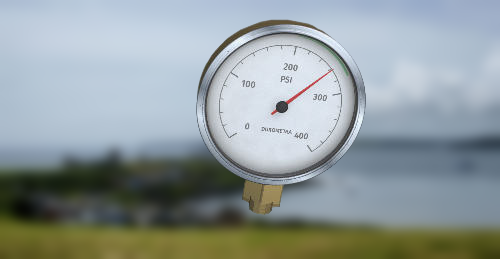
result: {"value": 260, "unit": "psi"}
